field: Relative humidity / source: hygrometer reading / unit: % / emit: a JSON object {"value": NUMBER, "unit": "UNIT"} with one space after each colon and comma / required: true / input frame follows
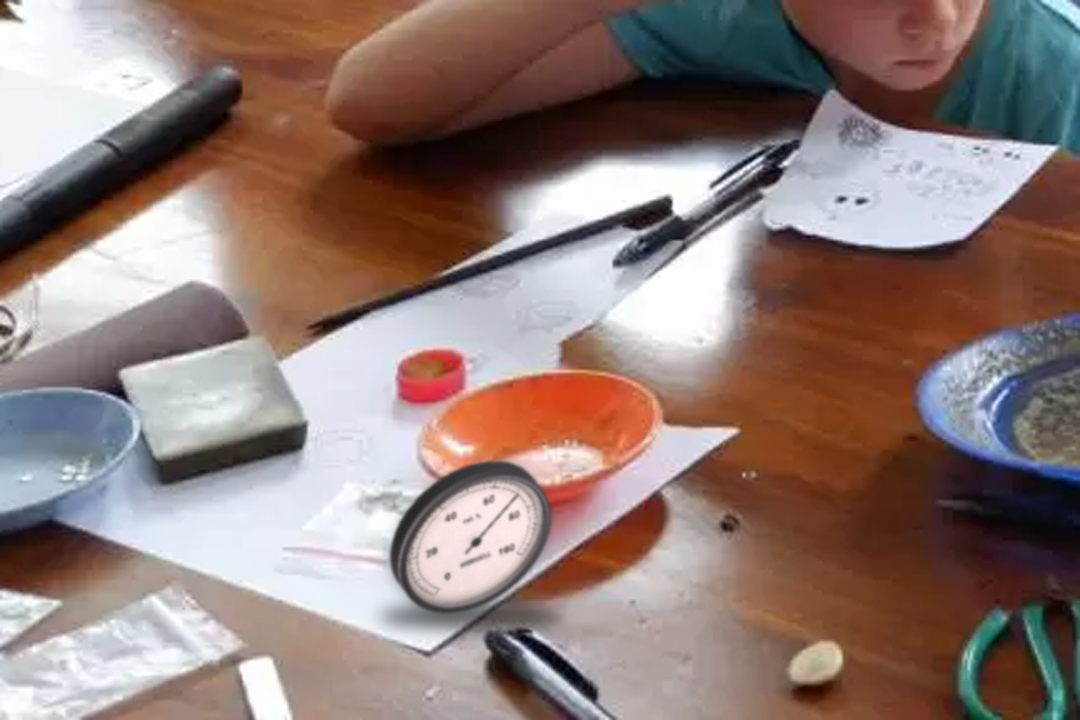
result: {"value": 70, "unit": "%"}
